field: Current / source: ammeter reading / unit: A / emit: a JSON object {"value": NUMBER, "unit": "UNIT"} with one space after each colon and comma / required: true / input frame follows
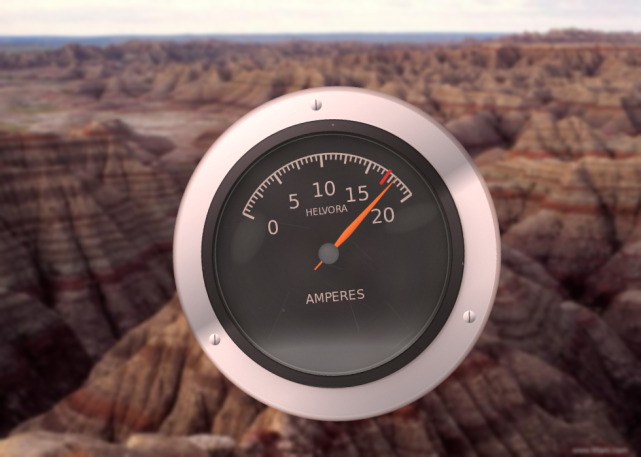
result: {"value": 18, "unit": "A"}
